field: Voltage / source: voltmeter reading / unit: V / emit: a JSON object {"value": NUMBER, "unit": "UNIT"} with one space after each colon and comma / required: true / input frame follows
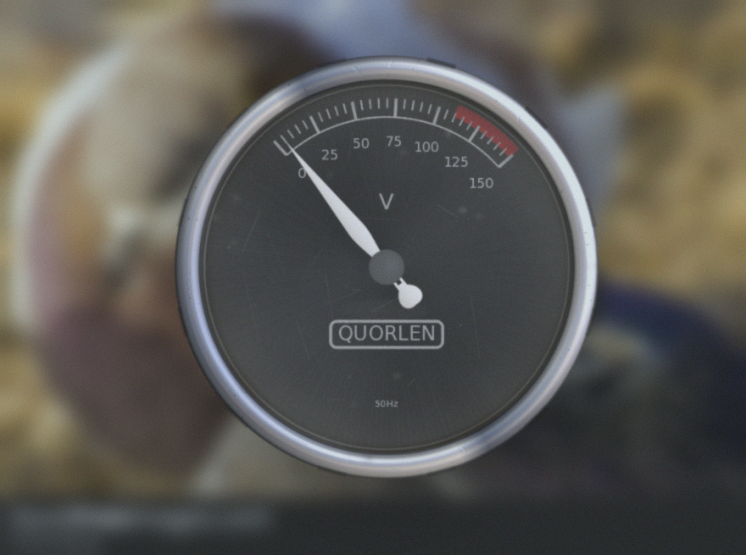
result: {"value": 5, "unit": "V"}
